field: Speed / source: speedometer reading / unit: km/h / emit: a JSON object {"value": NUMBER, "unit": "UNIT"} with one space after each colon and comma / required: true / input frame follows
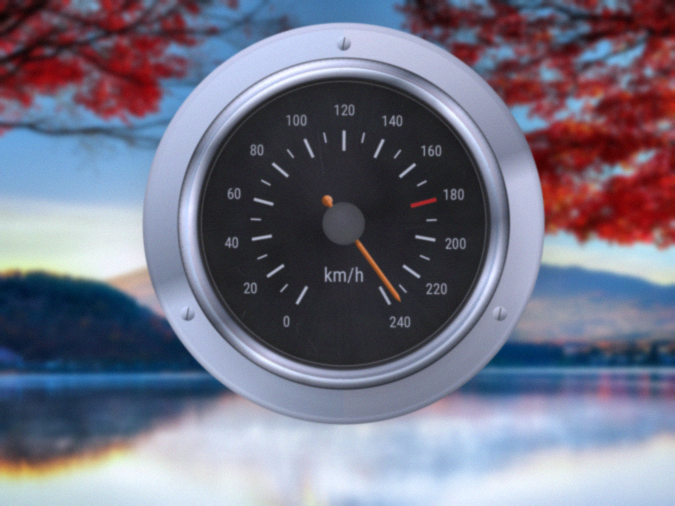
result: {"value": 235, "unit": "km/h"}
